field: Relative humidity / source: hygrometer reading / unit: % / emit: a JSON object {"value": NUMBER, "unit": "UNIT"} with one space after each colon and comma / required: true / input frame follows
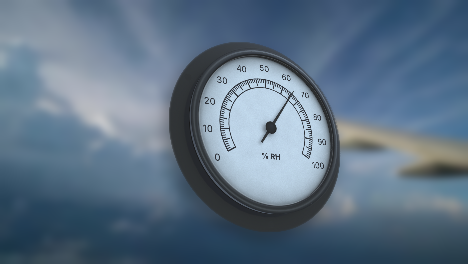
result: {"value": 65, "unit": "%"}
